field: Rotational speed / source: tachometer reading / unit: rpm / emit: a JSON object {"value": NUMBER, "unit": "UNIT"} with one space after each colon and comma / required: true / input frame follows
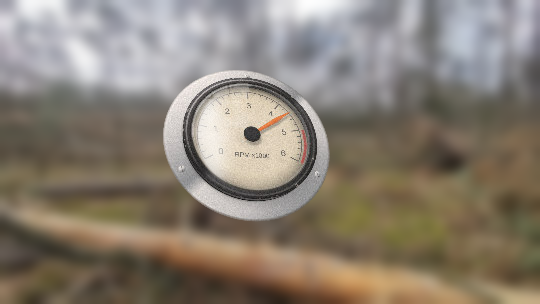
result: {"value": 4400, "unit": "rpm"}
